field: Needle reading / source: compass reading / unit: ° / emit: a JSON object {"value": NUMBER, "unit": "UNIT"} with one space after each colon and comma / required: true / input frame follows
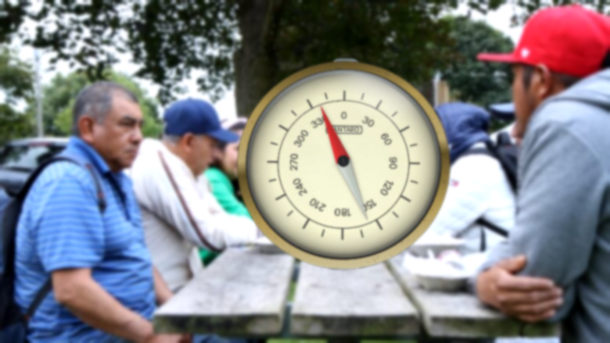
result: {"value": 337.5, "unit": "°"}
